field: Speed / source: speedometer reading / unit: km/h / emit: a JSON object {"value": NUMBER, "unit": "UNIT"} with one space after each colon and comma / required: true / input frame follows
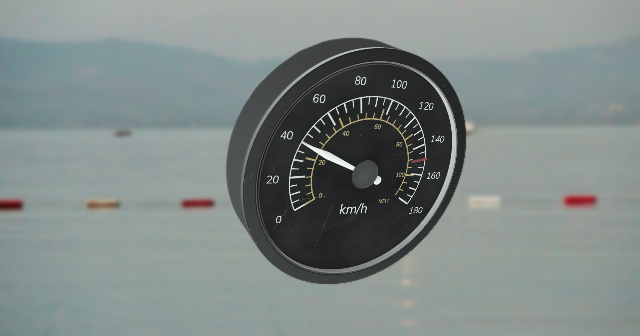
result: {"value": 40, "unit": "km/h"}
